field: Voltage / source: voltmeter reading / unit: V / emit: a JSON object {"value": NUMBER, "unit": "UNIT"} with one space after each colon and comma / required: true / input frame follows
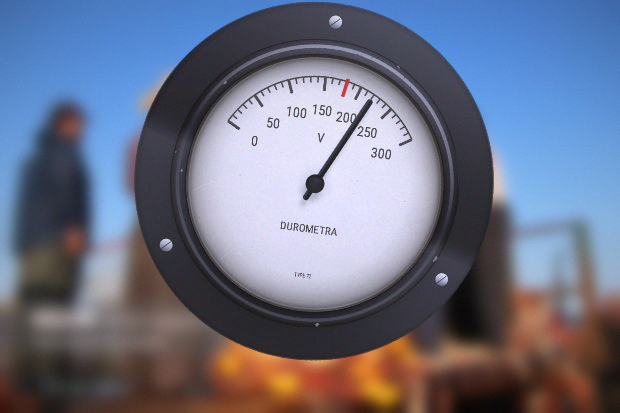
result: {"value": 220, "unit": "V"}
